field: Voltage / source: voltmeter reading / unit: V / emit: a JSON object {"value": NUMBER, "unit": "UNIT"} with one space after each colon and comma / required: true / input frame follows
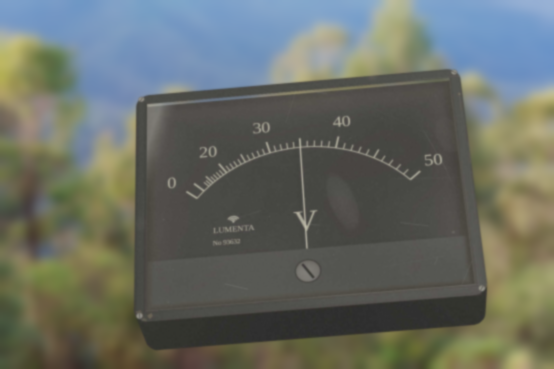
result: {"value": 35, "unit": "V"}
